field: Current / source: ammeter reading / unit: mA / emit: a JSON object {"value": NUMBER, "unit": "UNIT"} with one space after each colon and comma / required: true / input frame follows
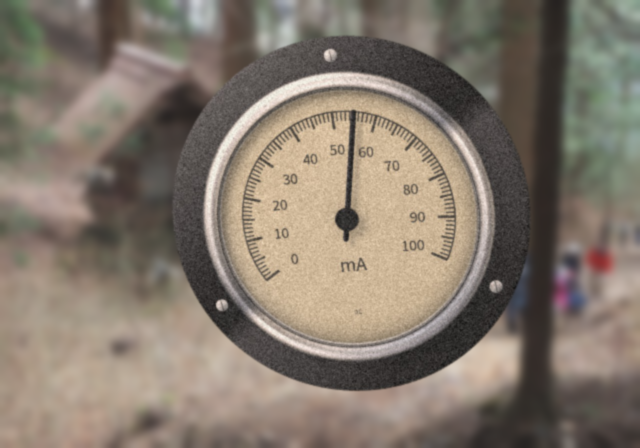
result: {"value": 55, "unit": "mA"}
